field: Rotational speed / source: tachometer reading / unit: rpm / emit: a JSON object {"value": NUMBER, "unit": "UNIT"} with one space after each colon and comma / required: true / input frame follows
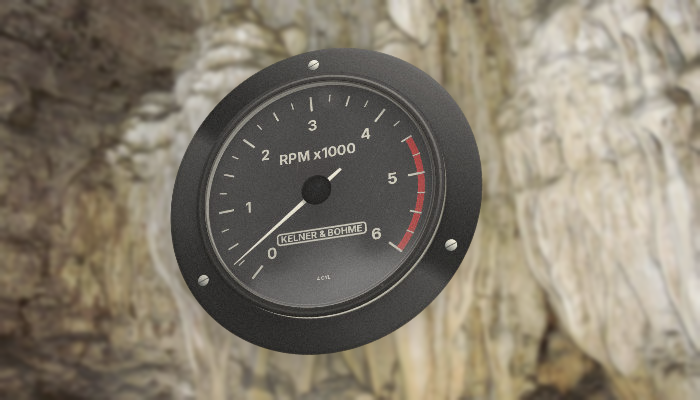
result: {"value": 250, "unit": "rpm"}
